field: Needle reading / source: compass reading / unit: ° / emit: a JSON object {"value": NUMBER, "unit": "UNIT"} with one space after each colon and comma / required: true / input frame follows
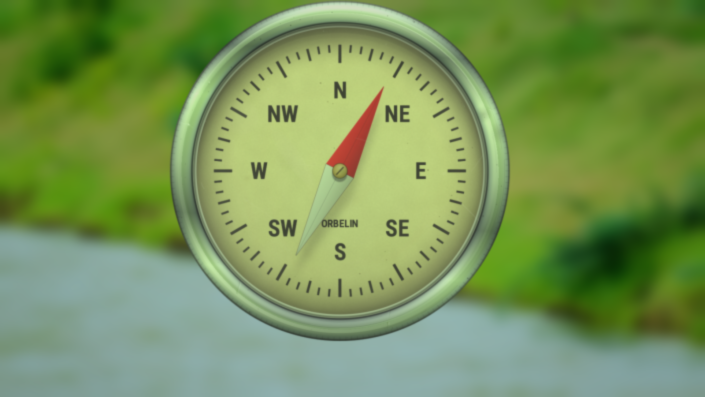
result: {"value": 27.5, "unit": "°"}
